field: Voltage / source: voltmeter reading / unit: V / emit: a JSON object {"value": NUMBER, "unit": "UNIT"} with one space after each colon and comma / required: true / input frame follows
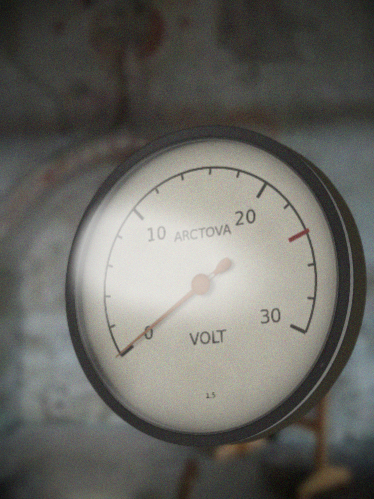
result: {"value": 0, "unit": "V"}
